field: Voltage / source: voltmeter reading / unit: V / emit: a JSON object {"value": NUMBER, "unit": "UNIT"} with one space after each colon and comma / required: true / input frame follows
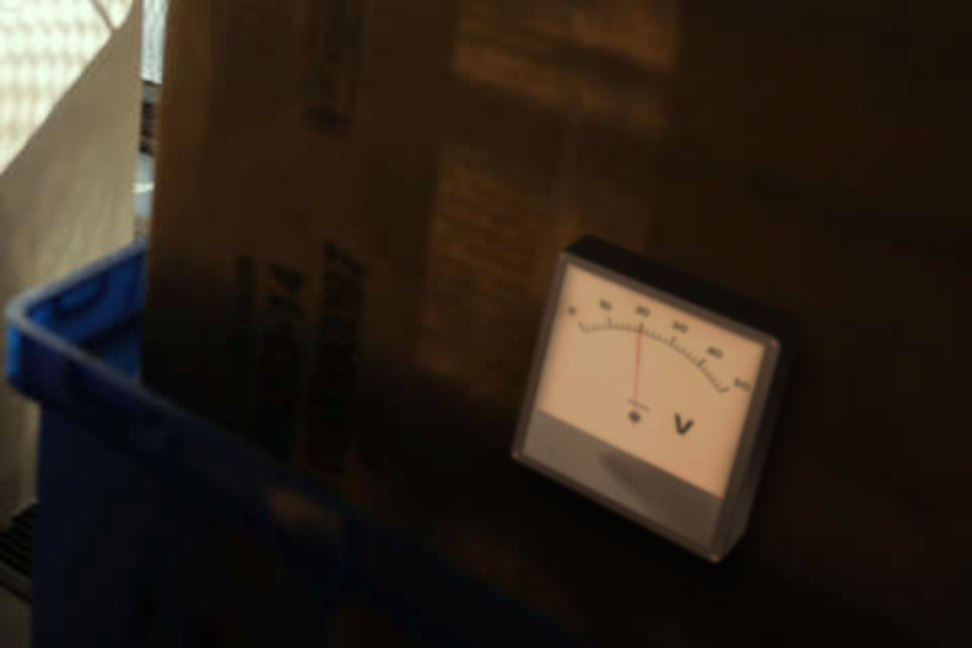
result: {"value": 20, "unit": "V"}
